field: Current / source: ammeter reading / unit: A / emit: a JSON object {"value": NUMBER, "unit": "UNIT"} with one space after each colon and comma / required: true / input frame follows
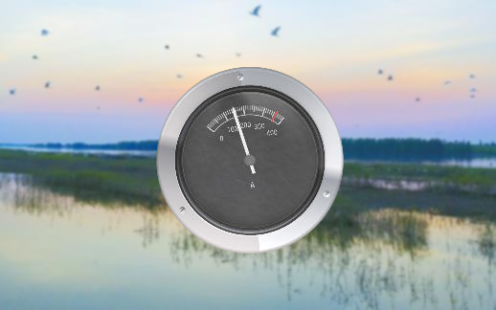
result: {"value": 150, "unit": "A"}
